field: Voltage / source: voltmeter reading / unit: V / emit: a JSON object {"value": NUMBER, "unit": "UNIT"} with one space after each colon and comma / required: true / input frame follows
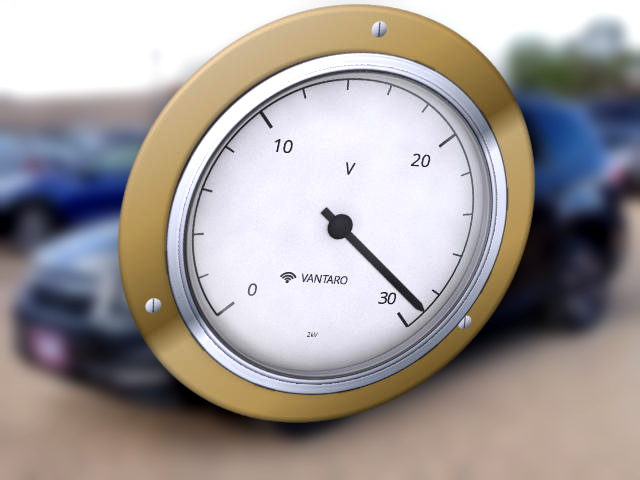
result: {"value": 29, "unit": "V"}
